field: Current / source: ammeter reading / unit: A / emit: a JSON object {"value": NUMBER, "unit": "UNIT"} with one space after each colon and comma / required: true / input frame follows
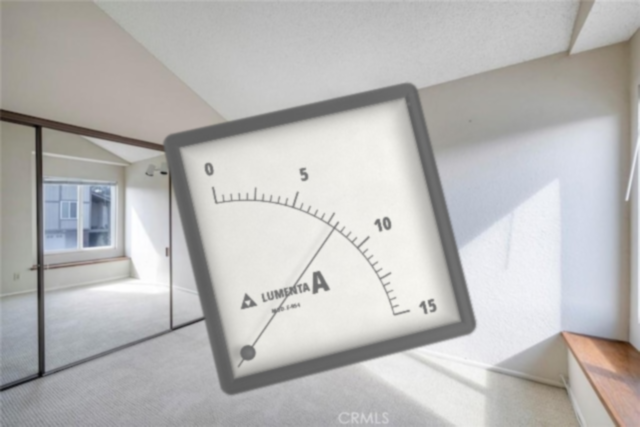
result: {"value": 8, "unit": "A"}
